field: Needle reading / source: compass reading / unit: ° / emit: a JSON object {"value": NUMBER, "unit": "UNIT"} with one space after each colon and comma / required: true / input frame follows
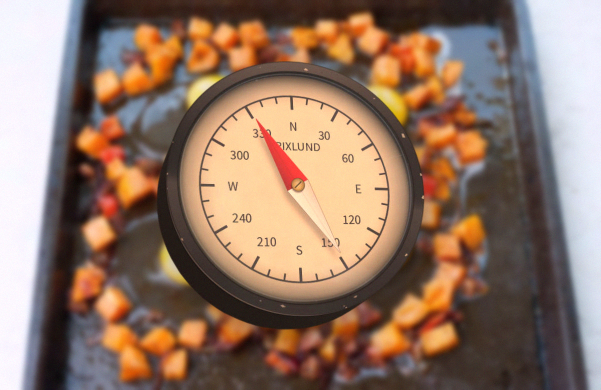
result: {"value": 330, "unit": "°"}
